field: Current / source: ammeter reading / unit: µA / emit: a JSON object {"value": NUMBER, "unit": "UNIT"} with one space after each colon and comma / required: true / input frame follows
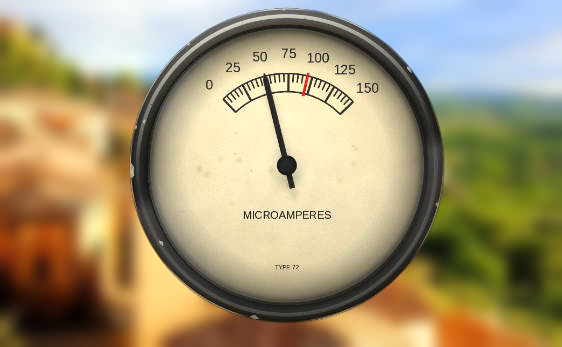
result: {"value": 50, "unit": "µA"}
